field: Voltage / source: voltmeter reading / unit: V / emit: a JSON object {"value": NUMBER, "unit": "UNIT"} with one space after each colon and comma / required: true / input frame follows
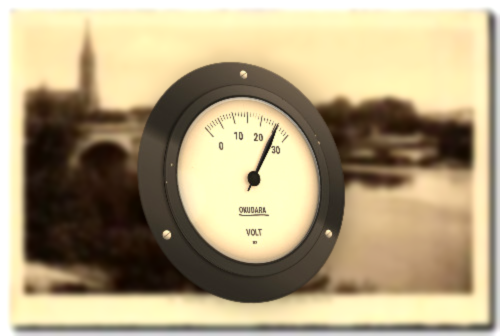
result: {"value": 25, "unit": "V"}
